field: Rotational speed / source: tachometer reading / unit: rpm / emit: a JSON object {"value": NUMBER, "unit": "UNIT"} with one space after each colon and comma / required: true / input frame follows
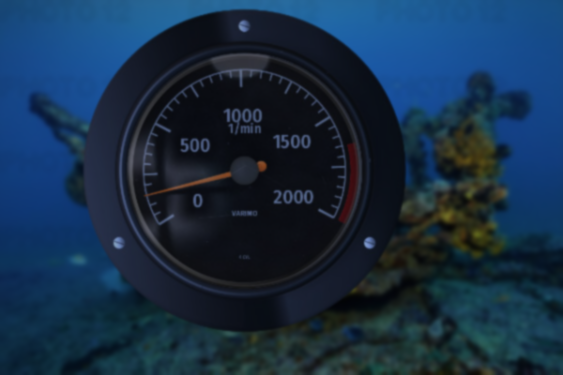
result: {"value": 150, "unit": "rpm"}
